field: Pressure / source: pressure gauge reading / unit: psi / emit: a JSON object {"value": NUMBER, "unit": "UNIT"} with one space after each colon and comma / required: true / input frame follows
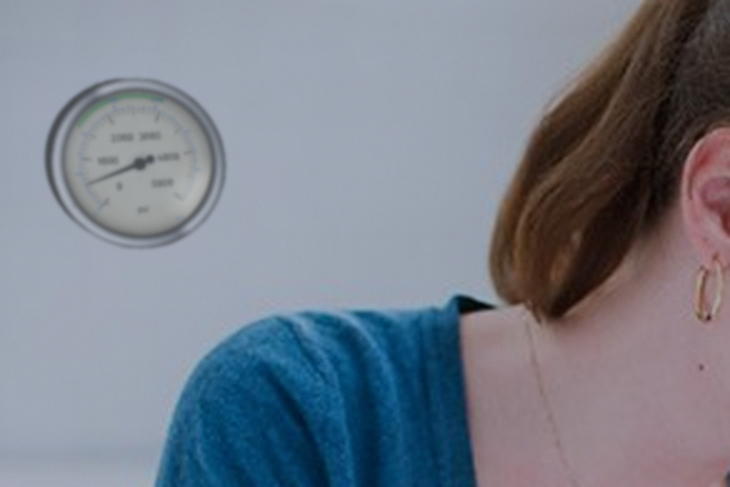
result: {"value": 500, "unit": "psi"}
